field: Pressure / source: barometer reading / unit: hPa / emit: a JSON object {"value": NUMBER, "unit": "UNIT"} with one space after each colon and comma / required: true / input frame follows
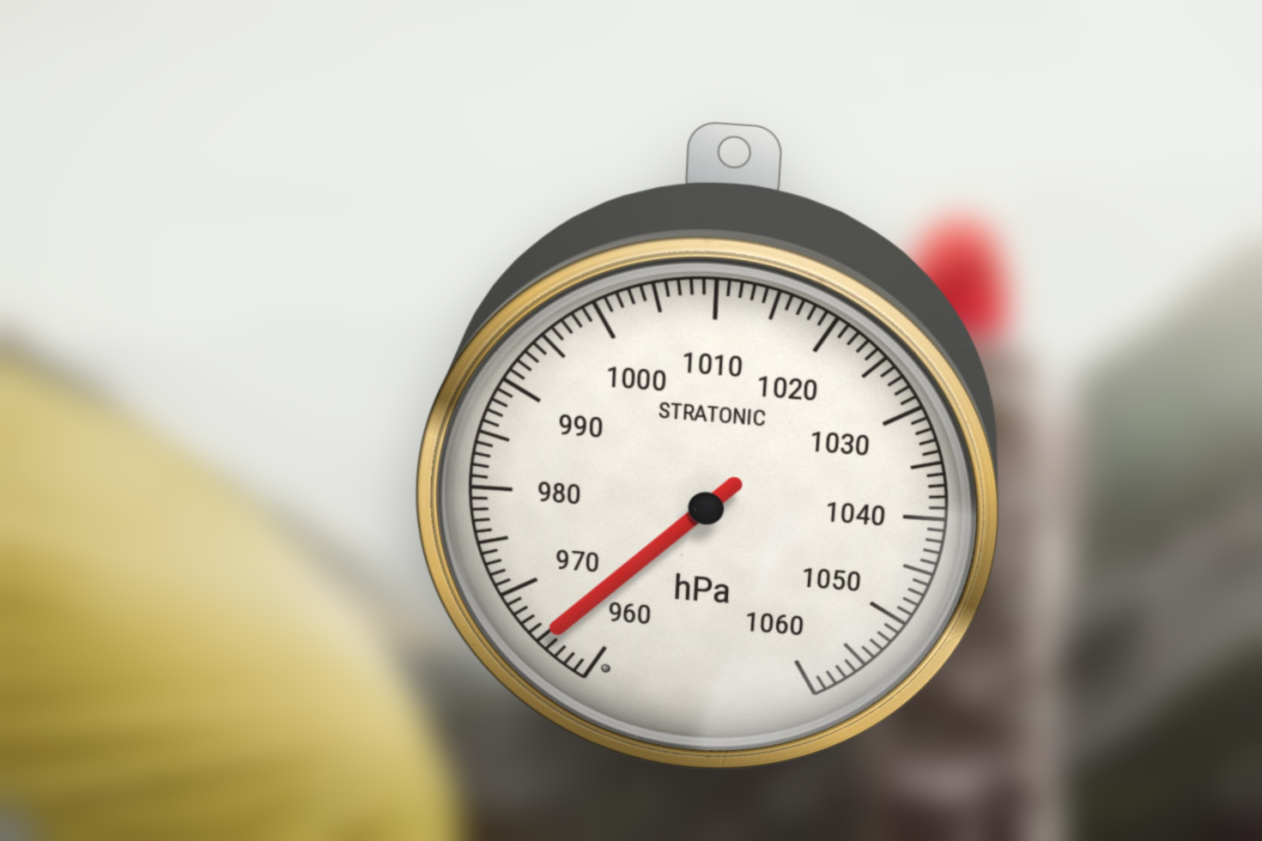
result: {"value": 965, "unit": "hPa"}
